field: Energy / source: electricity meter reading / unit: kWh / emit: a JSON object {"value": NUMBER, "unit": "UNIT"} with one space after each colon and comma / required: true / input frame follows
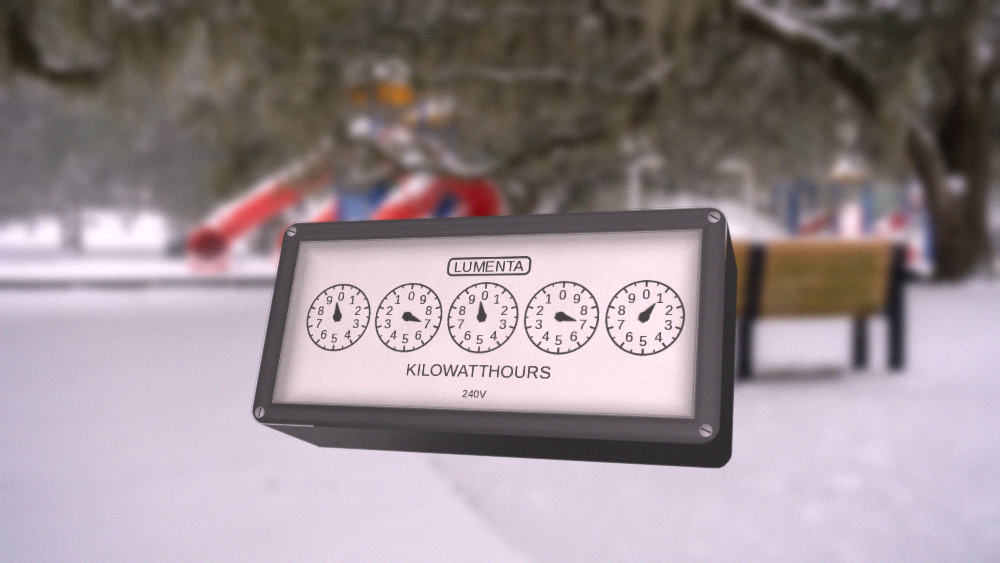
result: {"value": 96971, "unit": "kWh"}
